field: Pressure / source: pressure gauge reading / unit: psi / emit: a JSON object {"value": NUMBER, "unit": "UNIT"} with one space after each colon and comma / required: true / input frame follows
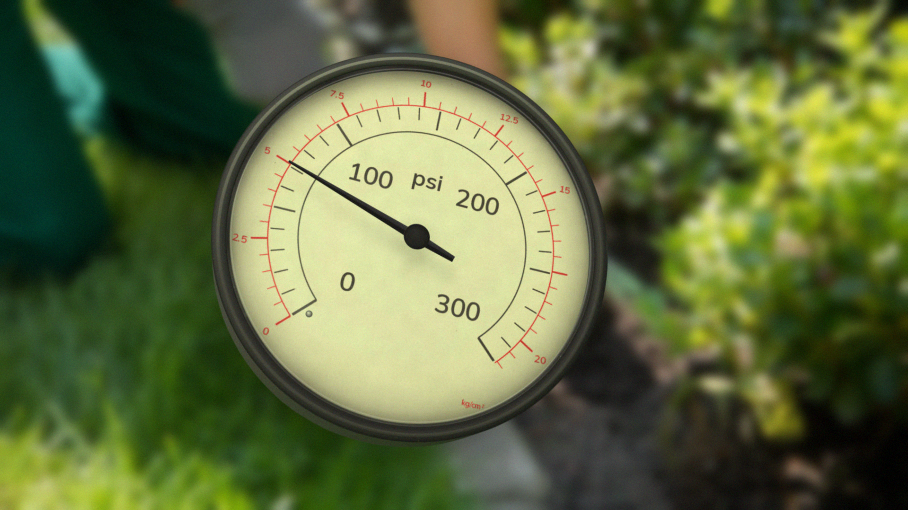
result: {"value": 70, "unit": "psi"}
